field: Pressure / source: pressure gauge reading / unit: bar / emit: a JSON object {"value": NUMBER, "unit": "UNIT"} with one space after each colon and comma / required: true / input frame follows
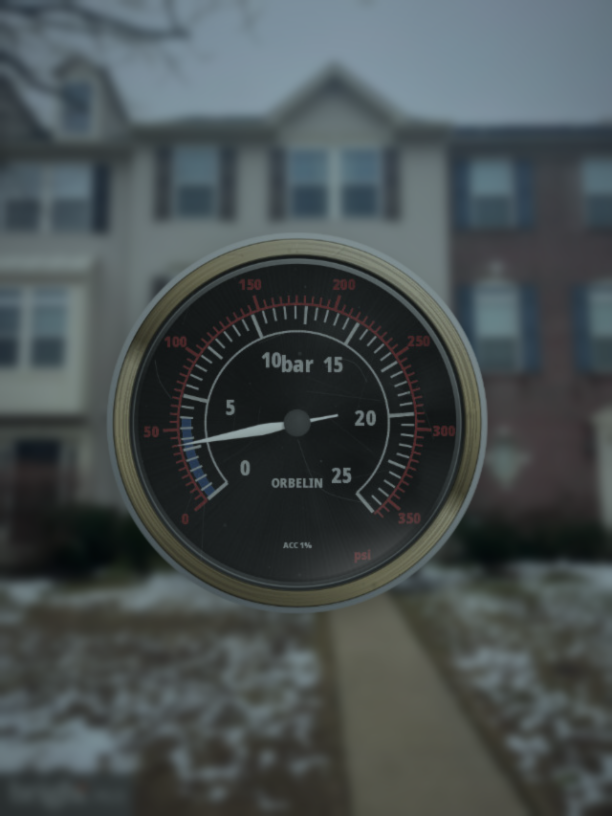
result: {"value": 2.75, "unit": "bar"}
